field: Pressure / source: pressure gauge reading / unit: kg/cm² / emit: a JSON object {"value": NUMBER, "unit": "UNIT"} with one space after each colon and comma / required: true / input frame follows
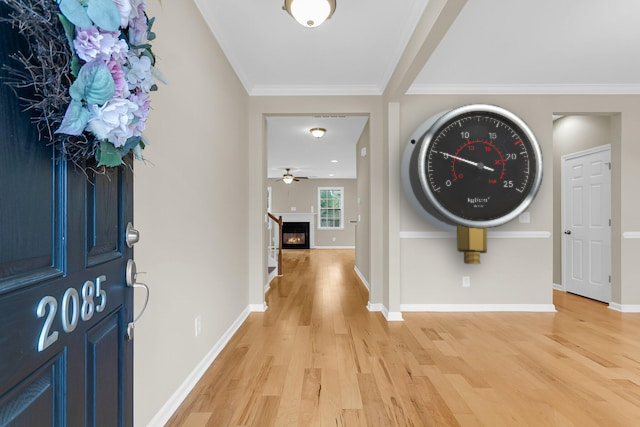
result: {"value": 5, "unit": "kg/cm²"}
